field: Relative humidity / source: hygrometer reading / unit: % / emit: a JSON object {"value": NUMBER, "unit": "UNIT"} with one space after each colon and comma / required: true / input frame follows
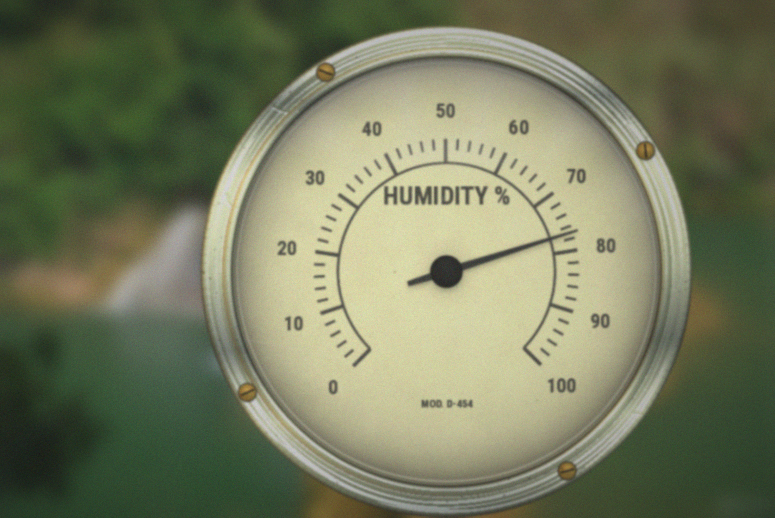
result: {"value": 77, "unit": "%"}
